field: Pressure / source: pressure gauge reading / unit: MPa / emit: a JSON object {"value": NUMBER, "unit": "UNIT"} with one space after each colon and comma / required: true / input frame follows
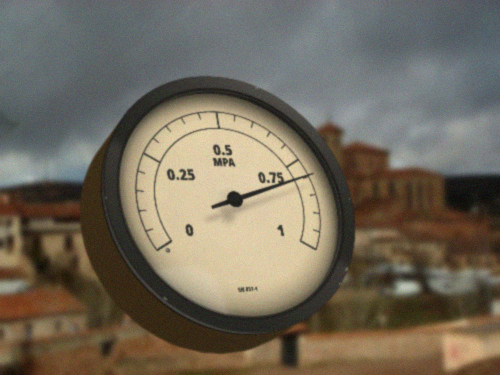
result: {"value": 0.8, "unit": "MPa"}
